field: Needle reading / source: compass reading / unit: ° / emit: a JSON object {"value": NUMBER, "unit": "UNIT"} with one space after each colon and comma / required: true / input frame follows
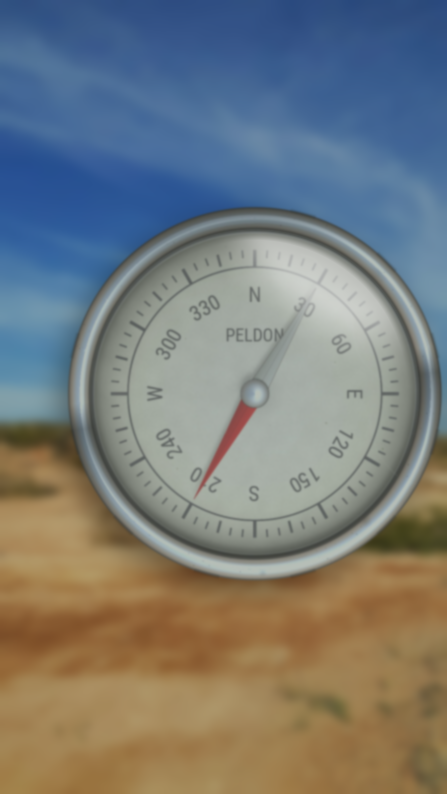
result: {"value": 210, "unit": "°"}
